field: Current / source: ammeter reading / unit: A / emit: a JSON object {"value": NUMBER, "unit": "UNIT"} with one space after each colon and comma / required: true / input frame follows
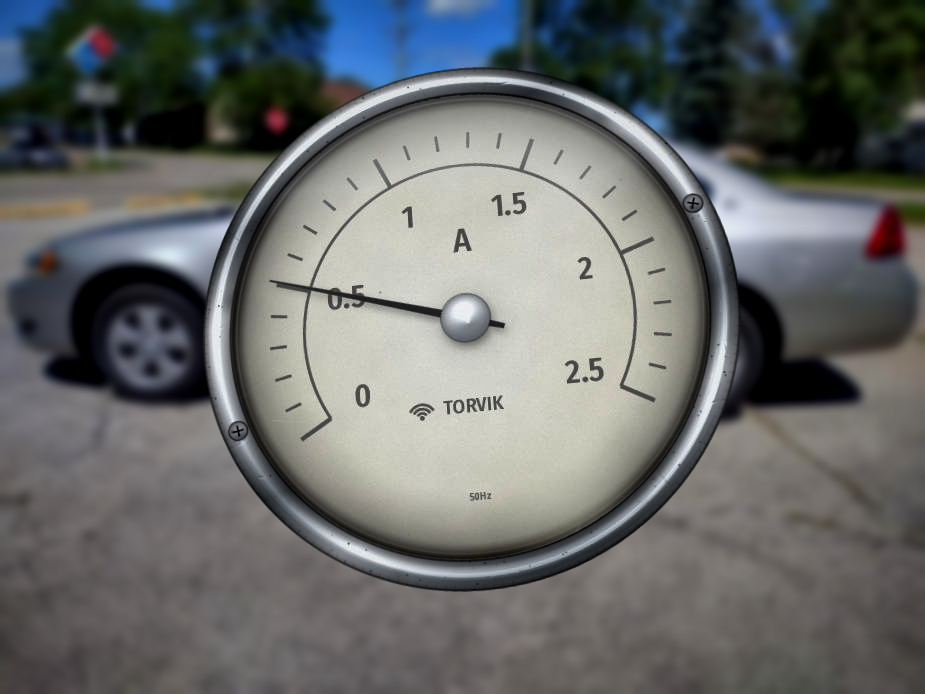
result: {"value": 0.5, "unit": "A"}
